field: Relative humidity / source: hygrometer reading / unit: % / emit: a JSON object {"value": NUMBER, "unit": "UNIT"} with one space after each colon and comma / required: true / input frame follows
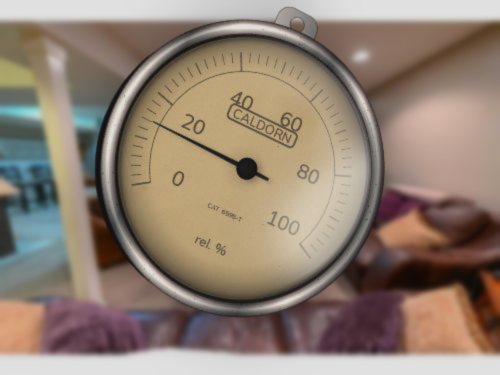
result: {"value": 14, "unit": "%"}
